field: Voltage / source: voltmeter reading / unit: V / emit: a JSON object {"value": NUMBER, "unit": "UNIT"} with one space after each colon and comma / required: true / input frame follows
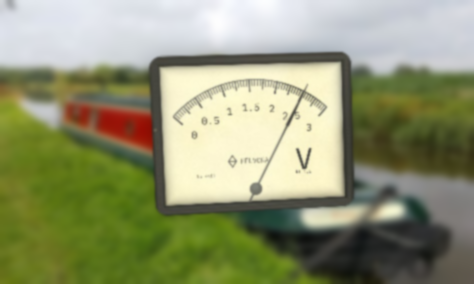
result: {"value": 2.5, "unit": "V"}
